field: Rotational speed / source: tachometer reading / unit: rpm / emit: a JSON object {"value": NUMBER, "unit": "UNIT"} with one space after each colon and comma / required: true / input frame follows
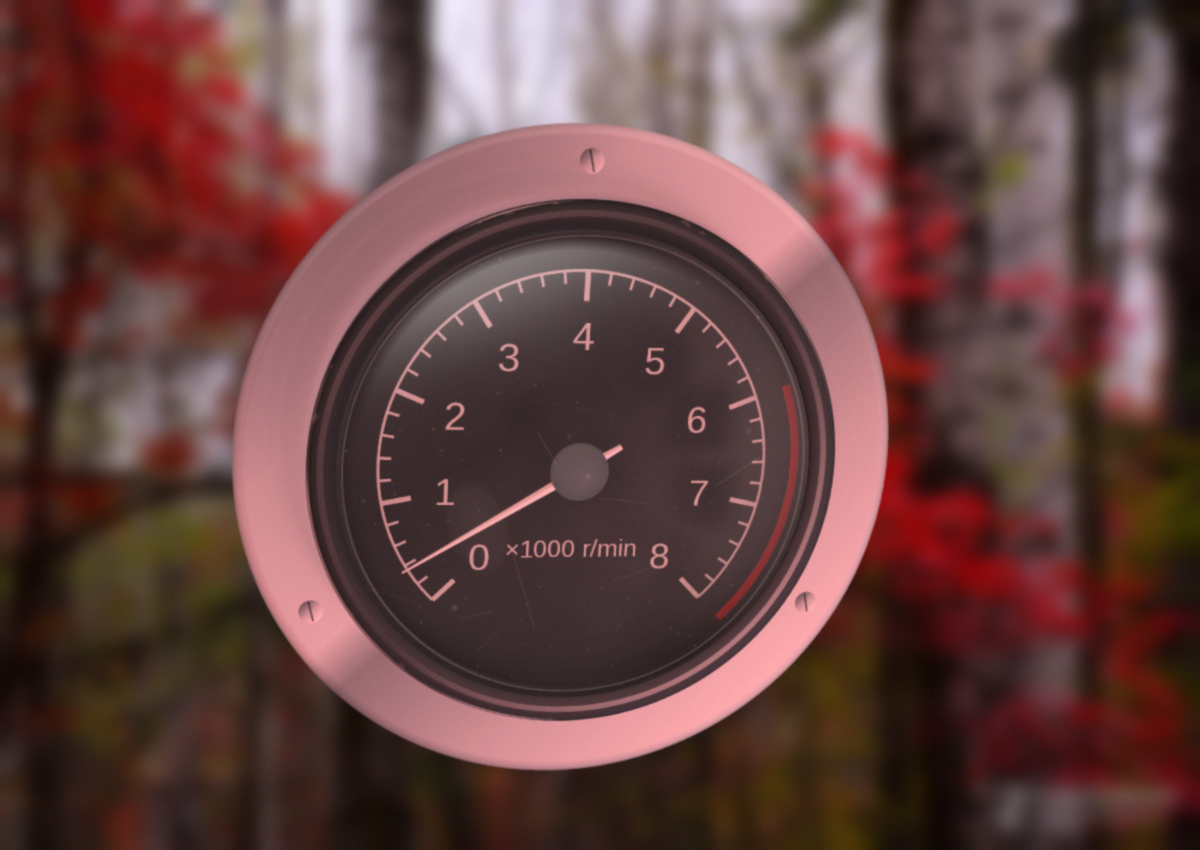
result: {"value": 400, "unit": "rpm"}
